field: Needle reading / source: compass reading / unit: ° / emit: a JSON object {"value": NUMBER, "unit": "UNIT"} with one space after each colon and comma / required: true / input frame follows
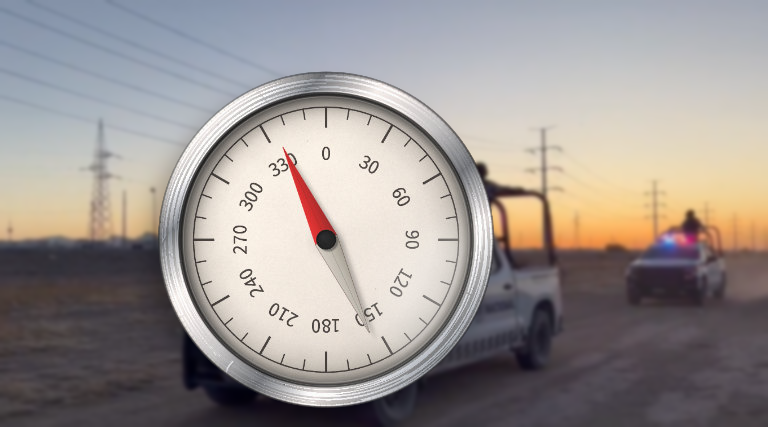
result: {"value": 335, "unit": "°"}
